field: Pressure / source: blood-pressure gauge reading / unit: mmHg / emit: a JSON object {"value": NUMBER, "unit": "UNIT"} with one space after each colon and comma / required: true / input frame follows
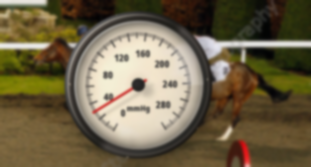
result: {"value": 30, "unit": "mmHg"}
